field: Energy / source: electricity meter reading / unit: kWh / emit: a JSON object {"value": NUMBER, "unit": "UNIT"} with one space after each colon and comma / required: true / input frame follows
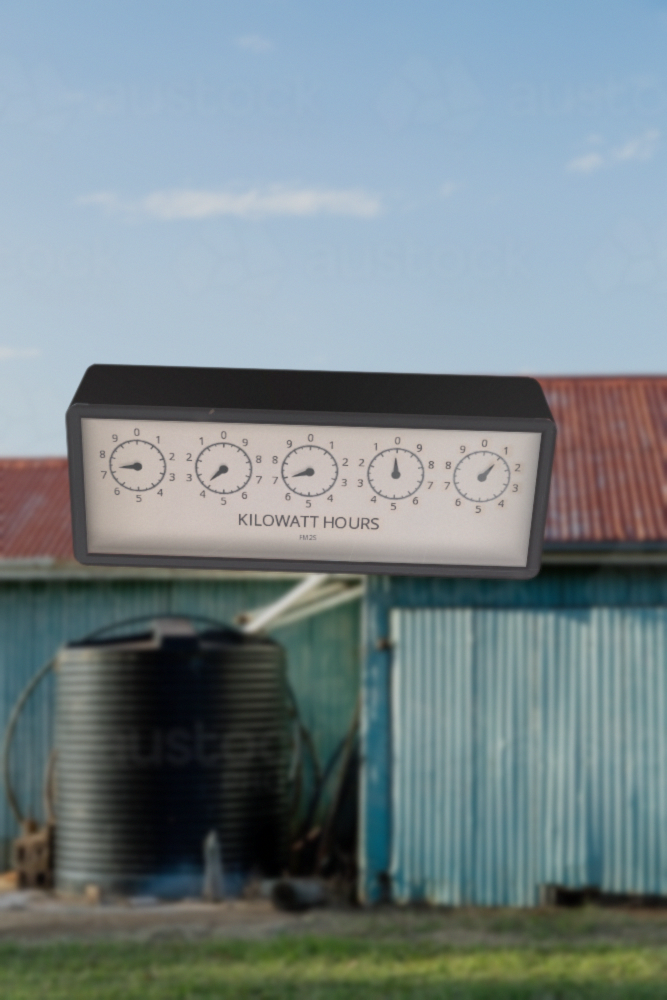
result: {"value": 73701, "unit": "kWh"}
